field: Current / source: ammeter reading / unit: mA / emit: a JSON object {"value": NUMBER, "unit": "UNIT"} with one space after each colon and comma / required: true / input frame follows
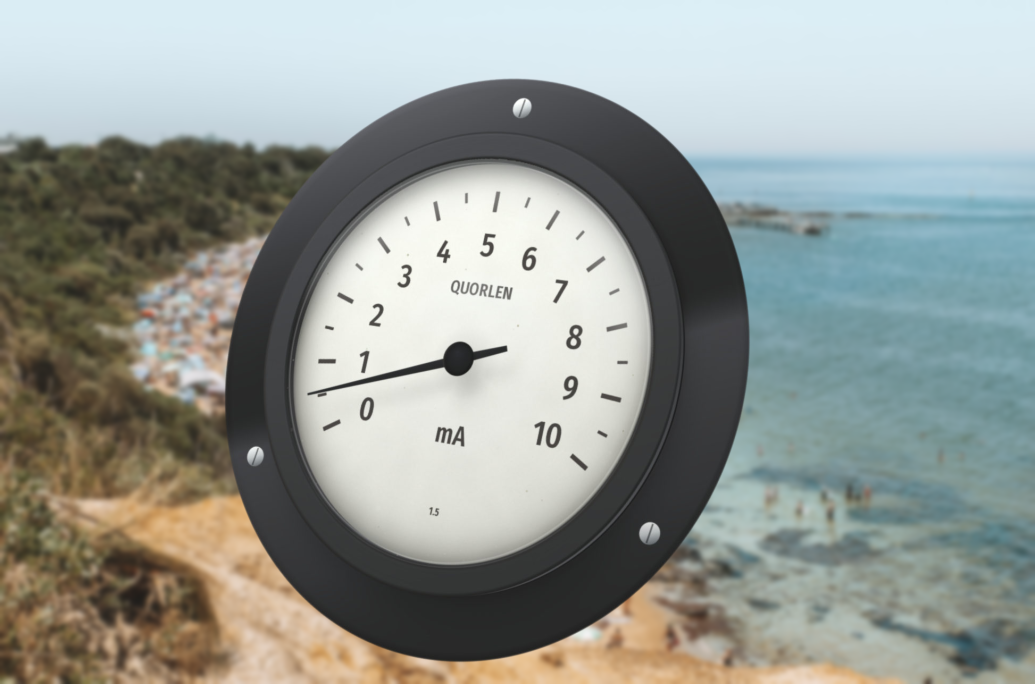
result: {"value": 0.5, "unit": "mA"}
